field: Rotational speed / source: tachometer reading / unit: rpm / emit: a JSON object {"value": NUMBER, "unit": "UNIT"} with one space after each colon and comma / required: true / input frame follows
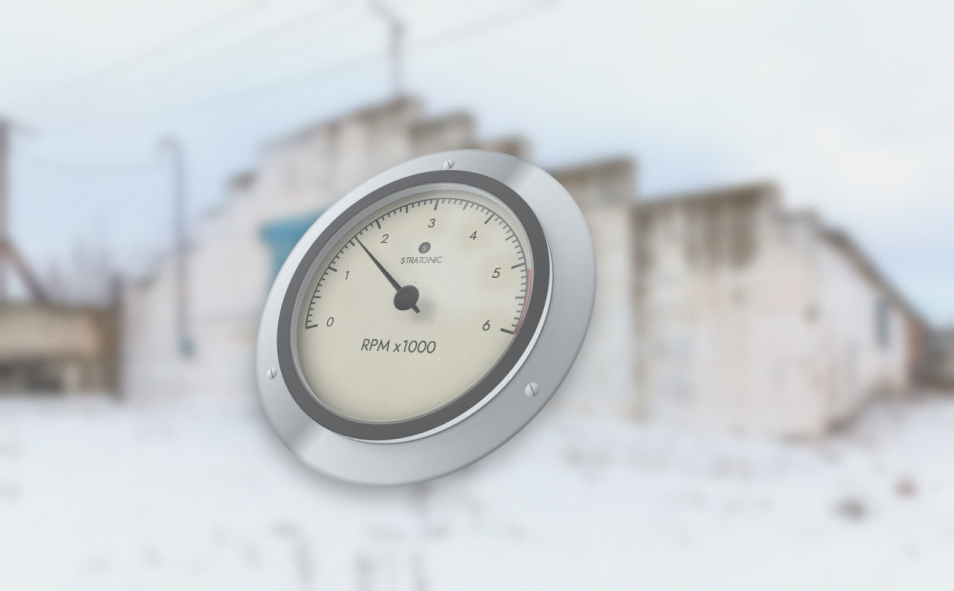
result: {"value": 1600, "unit": "rpm"}
